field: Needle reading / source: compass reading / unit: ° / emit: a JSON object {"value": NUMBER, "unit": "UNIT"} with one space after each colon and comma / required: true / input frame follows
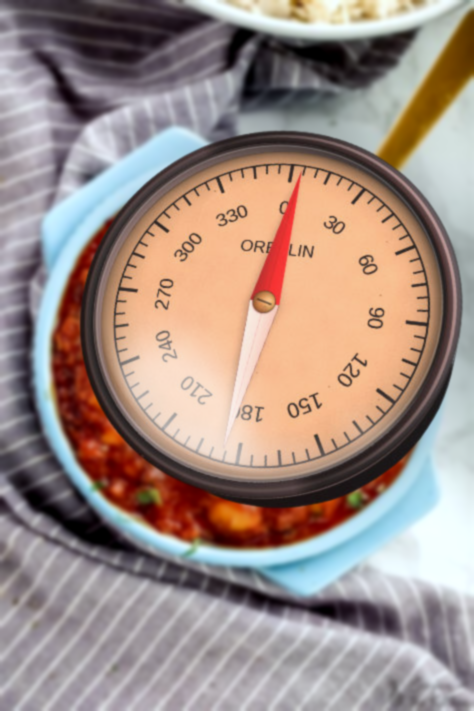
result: {"value": 5, "unit": "°"}
